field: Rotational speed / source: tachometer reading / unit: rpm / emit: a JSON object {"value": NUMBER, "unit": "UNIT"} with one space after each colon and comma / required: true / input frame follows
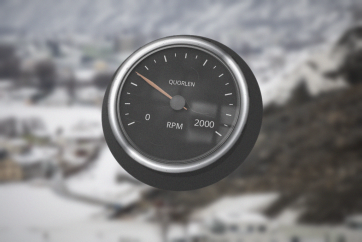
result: {"value": 500, "unit": "rpm"}
